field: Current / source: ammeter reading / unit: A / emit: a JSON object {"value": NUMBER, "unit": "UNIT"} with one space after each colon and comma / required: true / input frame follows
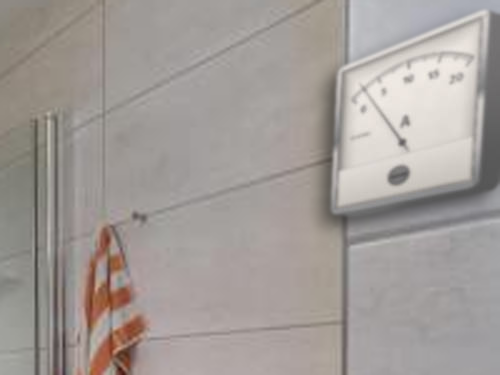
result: {"value": 2.5, "unit": "A"}
